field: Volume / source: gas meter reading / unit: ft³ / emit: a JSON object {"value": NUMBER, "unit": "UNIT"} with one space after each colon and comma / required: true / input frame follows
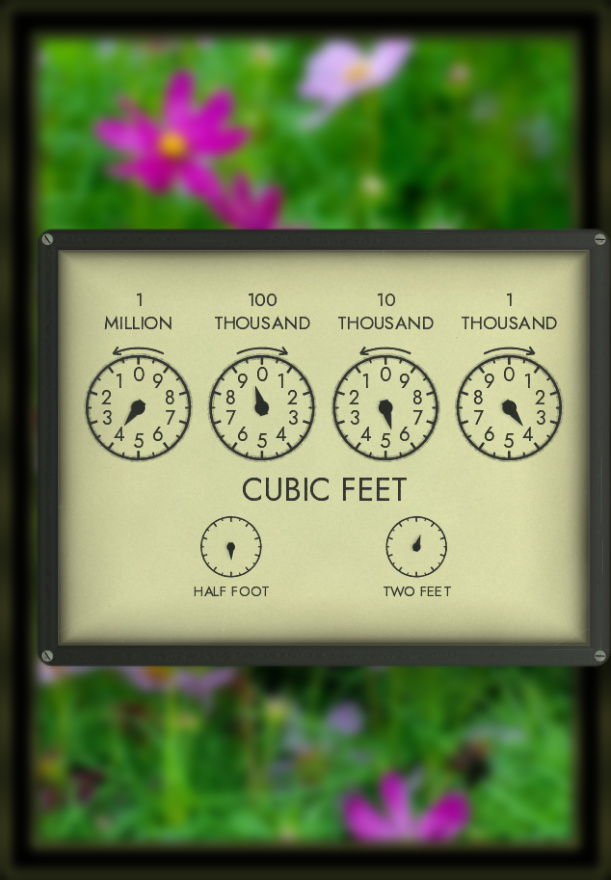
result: {"value": 395400, "unit": "ft³"}
